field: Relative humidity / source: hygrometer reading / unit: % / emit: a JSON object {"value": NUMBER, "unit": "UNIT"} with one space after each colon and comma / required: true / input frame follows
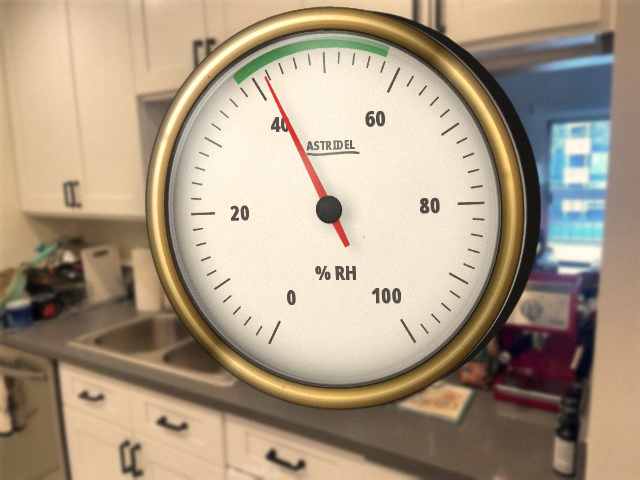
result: {"value": 42, "unit": "%"}
